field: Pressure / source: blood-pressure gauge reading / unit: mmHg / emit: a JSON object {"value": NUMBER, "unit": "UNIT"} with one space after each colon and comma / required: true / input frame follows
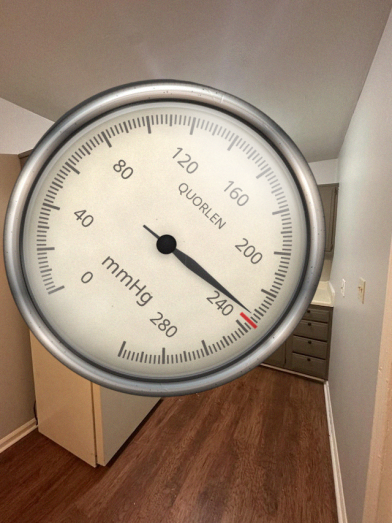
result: {"value": 232, "unit": "mmHg"}
